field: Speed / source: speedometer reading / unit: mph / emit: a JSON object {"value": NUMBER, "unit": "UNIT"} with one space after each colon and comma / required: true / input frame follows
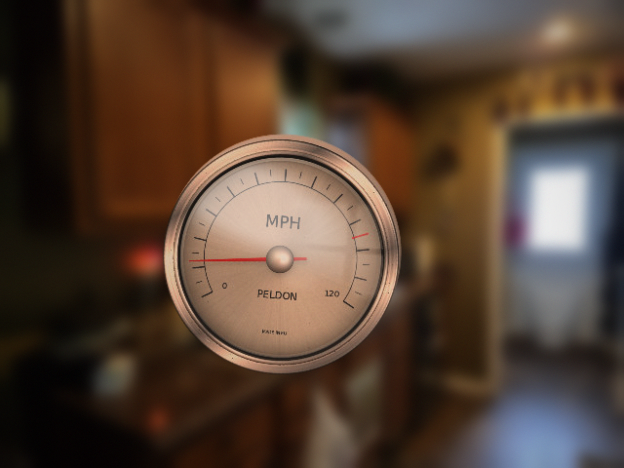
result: {"value": 12.5, "unit": "mph"}
